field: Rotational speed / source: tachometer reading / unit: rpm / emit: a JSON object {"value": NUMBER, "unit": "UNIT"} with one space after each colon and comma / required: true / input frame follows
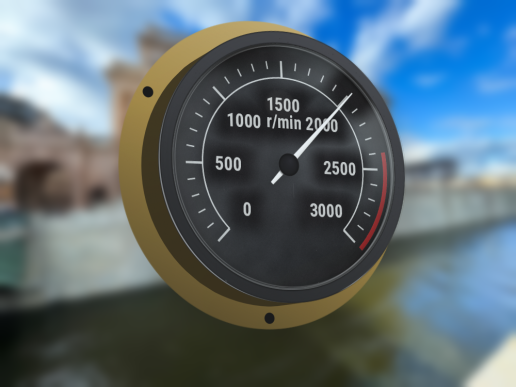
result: {"value": 2000, "unit": "rpm"}
